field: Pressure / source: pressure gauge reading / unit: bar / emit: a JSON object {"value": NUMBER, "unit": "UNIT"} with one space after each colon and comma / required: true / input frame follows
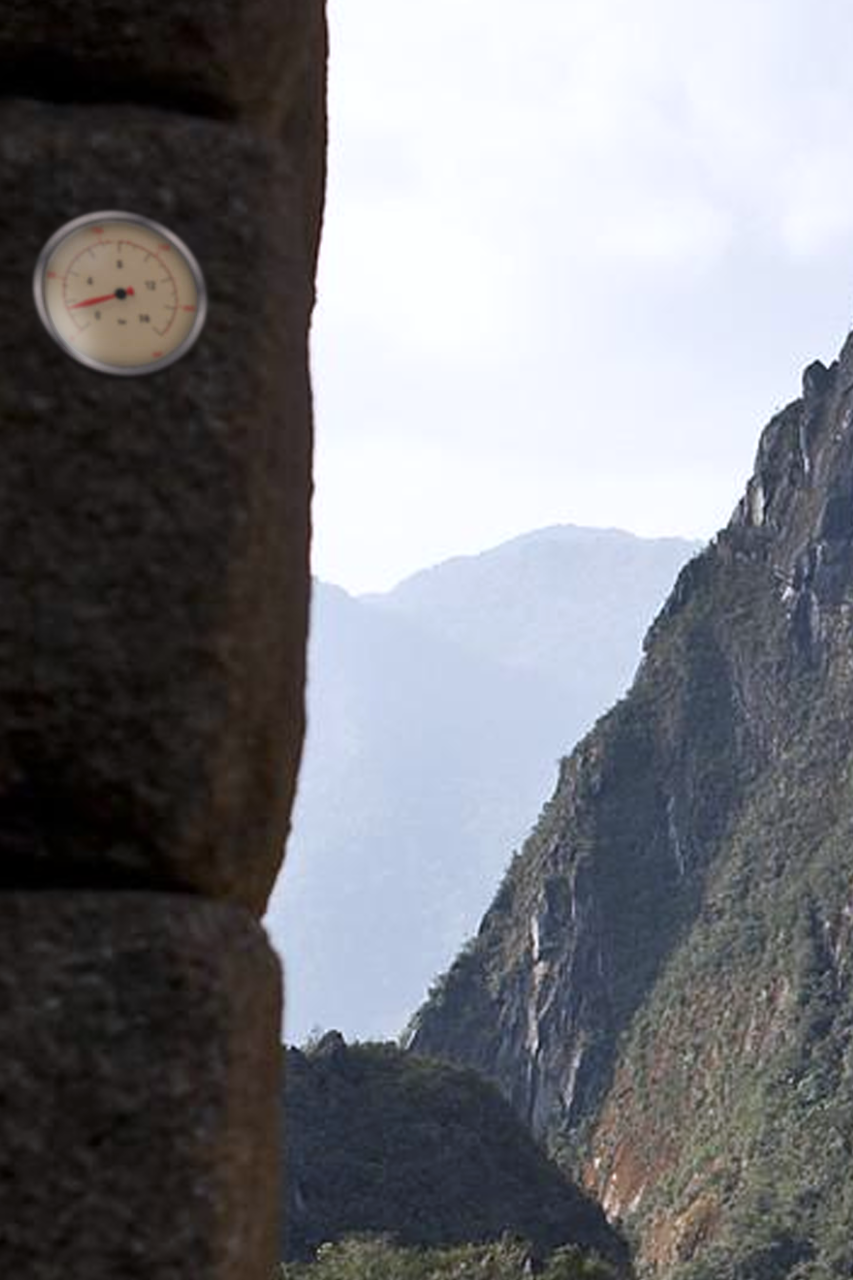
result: {"value": 1.5, "unit": "bar"}
